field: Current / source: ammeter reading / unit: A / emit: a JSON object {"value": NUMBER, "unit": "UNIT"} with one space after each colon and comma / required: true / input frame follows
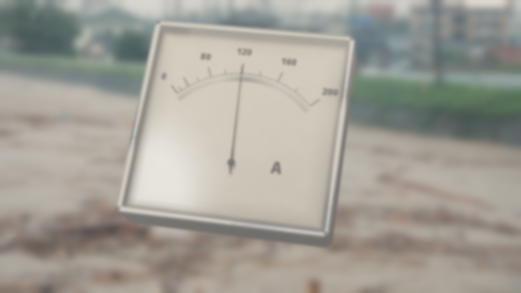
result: {"value": 120, "unit": "A"}
